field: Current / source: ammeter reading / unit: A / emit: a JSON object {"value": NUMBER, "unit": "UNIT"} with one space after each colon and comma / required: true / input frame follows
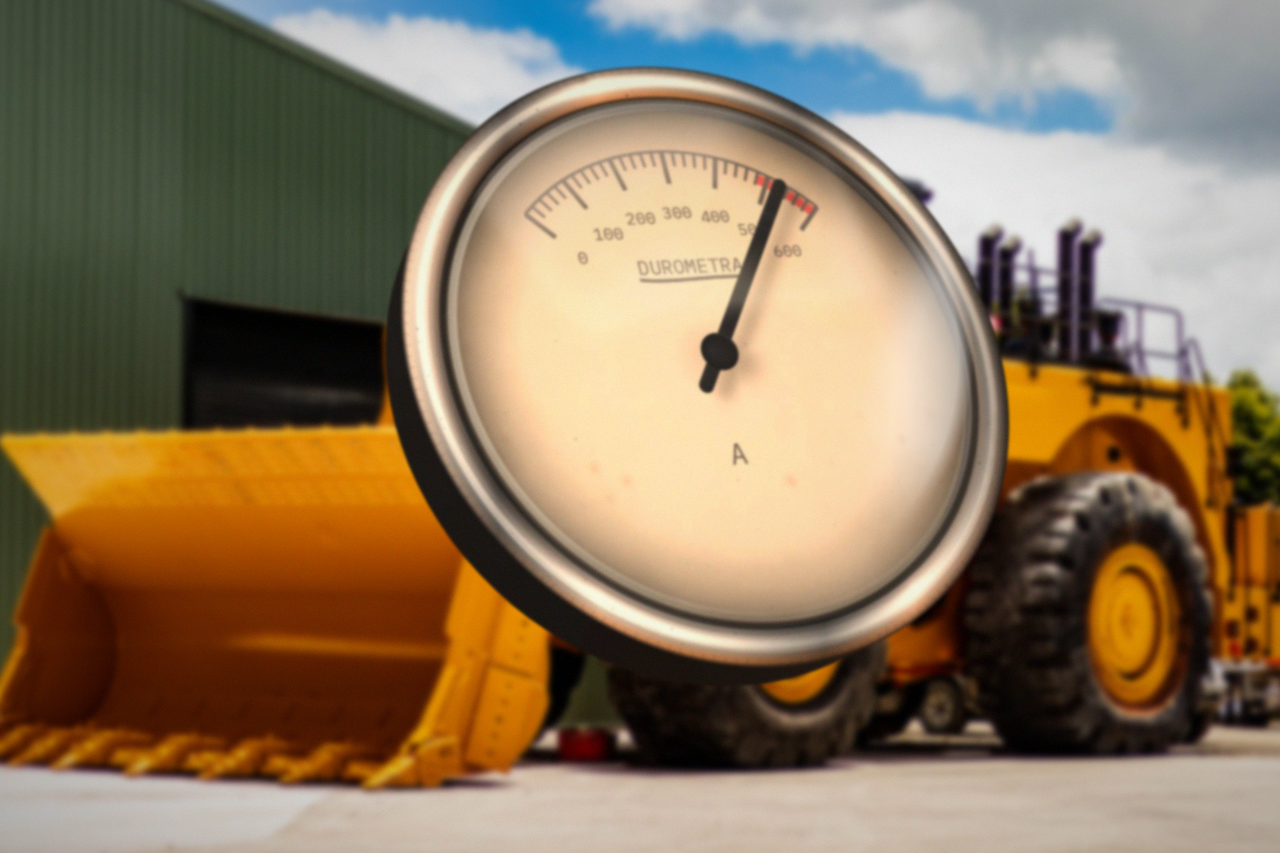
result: {"value": 520, "unit": "A"}
